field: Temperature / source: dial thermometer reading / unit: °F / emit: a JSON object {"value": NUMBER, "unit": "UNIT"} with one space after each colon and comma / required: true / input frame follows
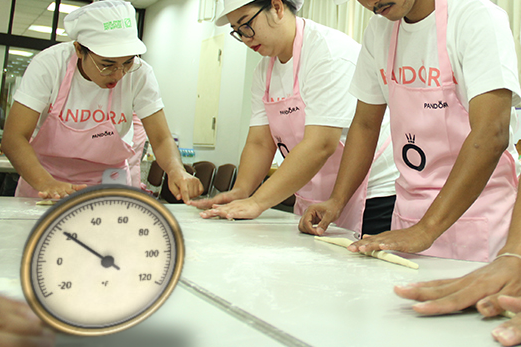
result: {"value": 20, "unit": "°F"}
